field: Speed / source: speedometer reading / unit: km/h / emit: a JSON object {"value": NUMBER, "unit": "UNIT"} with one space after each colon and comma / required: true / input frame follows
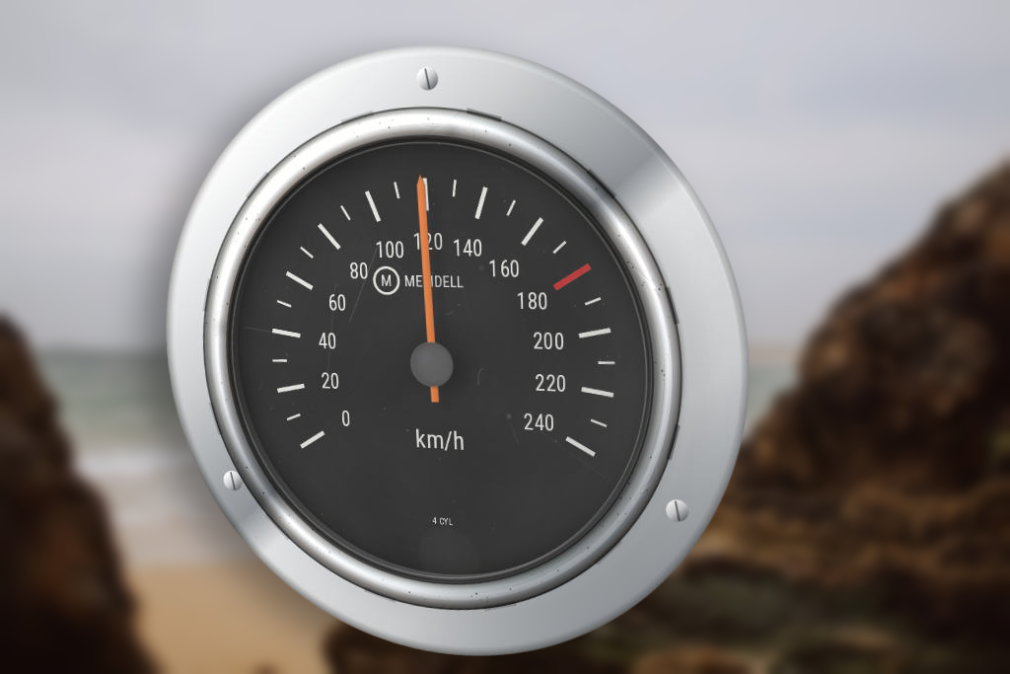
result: {"value": 120, "unit": "km/h"}
